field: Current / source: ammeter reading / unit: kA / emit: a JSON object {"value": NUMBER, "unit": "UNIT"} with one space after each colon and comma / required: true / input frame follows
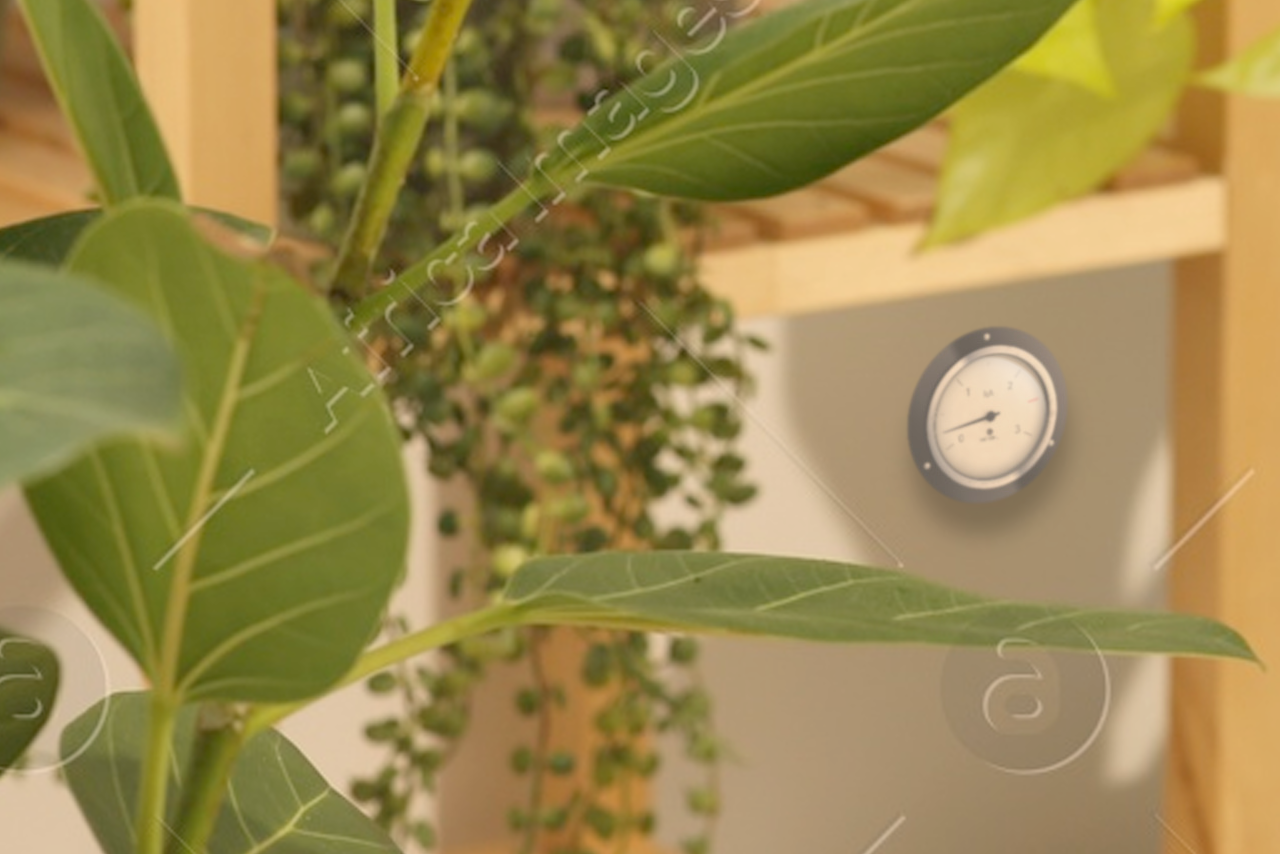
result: {"value": 0.25, "unit": "kA"}
